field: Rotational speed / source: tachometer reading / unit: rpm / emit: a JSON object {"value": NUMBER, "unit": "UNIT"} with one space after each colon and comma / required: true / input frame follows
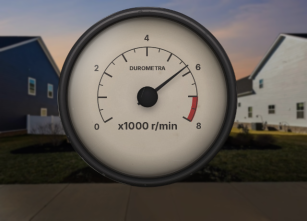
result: {"value": 5750, "unit": "rpm"}
